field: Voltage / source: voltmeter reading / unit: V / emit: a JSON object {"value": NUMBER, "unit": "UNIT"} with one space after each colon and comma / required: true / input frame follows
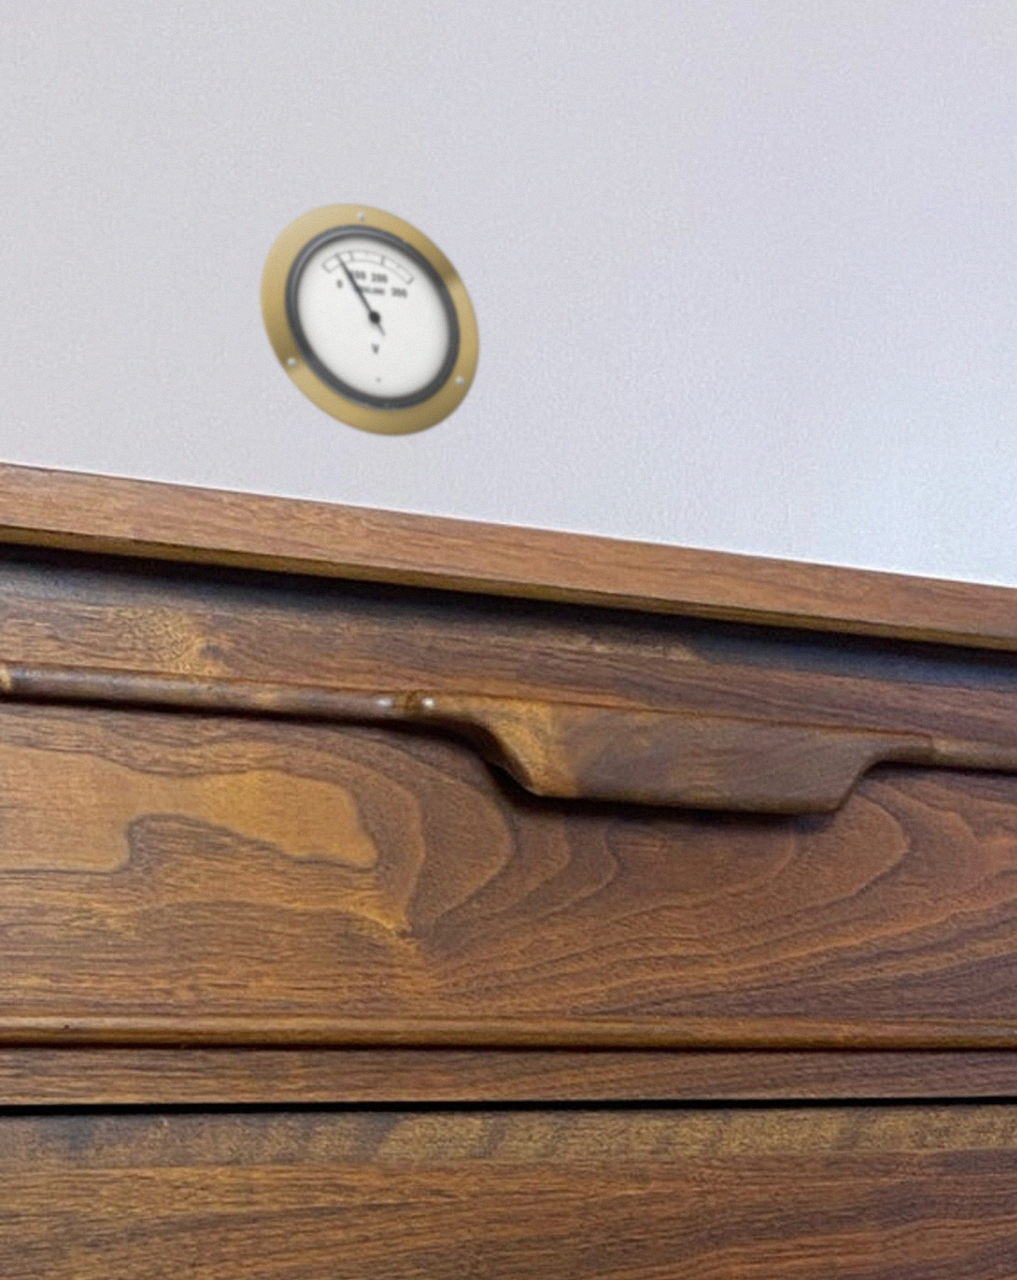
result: {"value": 50, "unit": "V"}
